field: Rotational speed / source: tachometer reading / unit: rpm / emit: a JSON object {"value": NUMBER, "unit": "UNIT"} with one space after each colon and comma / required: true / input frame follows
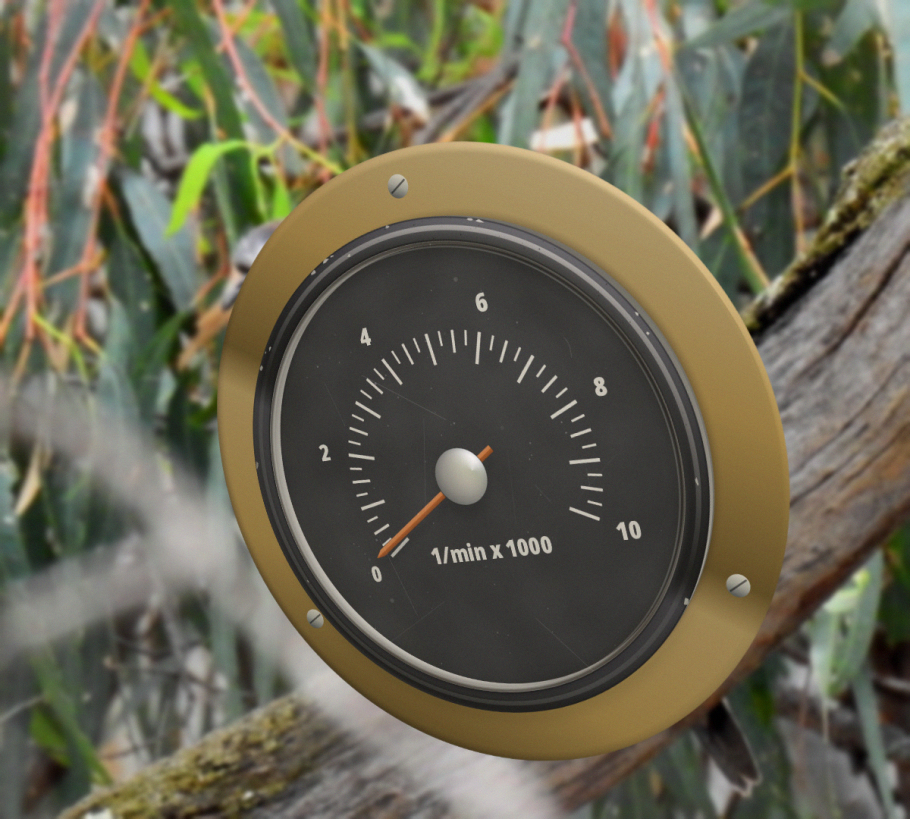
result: {"value": 125, "unit": "rpm"}
